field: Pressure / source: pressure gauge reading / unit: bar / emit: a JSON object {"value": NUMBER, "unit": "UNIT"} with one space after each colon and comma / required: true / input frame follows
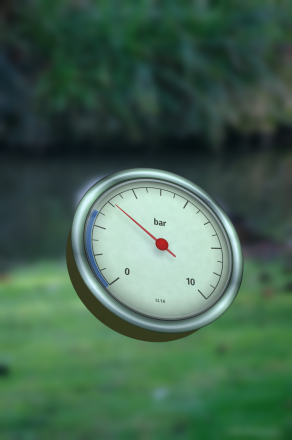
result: {"value": 3, "unit": "bar"}
